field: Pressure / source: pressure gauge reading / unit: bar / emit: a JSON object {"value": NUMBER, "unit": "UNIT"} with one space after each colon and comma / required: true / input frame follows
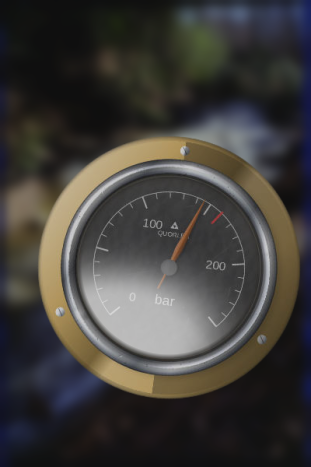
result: {"value": 145, "unit": "bar"}
